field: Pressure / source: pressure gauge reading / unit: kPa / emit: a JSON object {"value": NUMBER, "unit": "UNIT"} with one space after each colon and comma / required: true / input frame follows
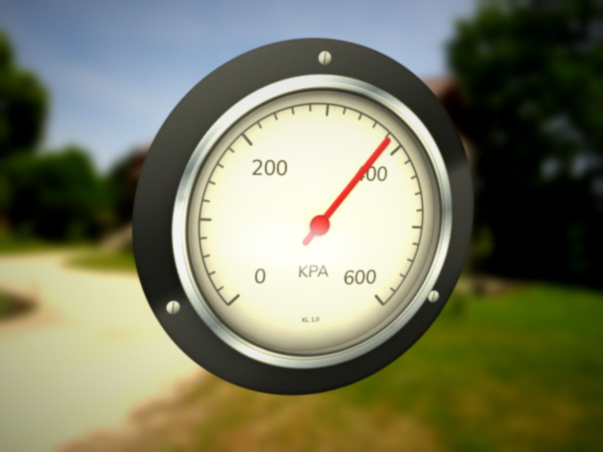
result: {"value": 380, "unit": "kPa"}
